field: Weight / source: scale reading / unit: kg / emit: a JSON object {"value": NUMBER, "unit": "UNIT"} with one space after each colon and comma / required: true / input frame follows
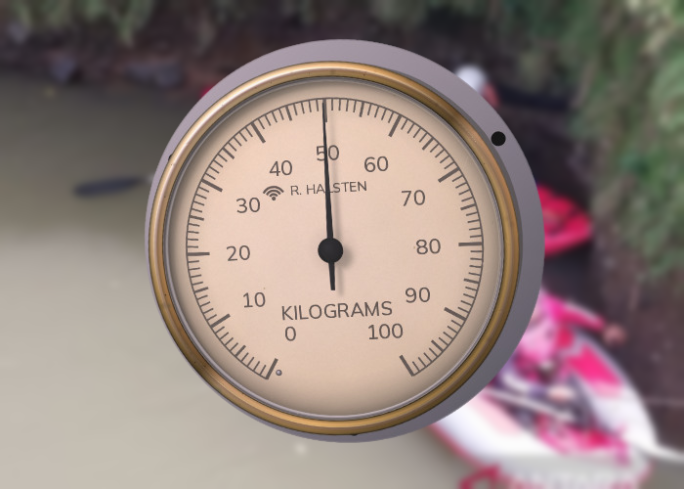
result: {"value": 50, "unit": "kg"}
